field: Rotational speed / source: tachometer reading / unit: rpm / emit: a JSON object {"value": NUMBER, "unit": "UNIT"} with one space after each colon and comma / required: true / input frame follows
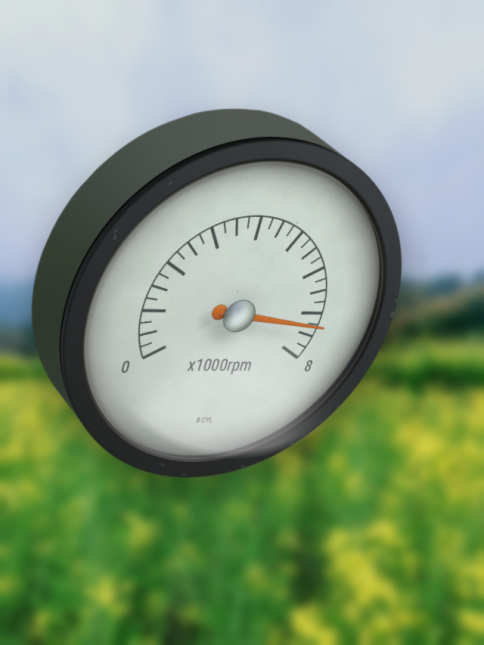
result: {"value": 7250, "unit": "rpm"}
